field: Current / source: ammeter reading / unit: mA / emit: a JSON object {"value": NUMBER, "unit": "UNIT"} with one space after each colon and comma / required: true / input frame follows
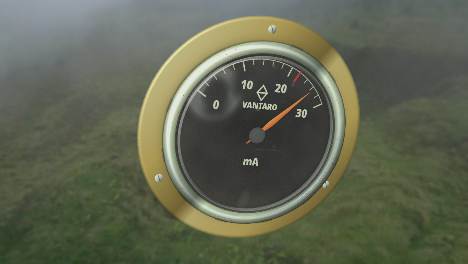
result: {"value": 26, "unit": "mA"}
